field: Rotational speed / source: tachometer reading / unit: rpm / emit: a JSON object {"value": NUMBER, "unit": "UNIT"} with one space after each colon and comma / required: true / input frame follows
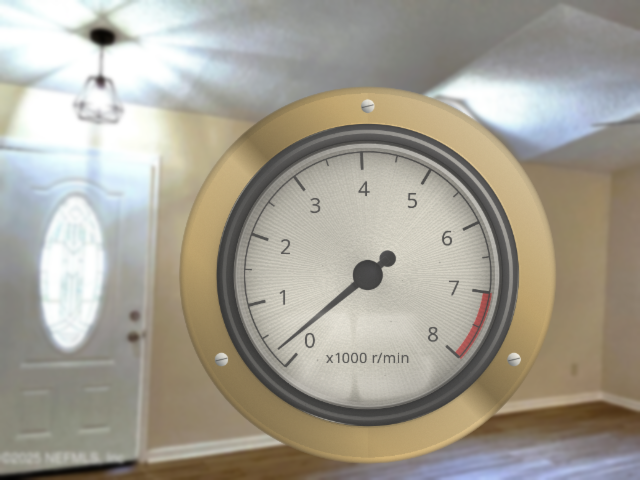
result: {"value": 250, "unit": "rpm"}
